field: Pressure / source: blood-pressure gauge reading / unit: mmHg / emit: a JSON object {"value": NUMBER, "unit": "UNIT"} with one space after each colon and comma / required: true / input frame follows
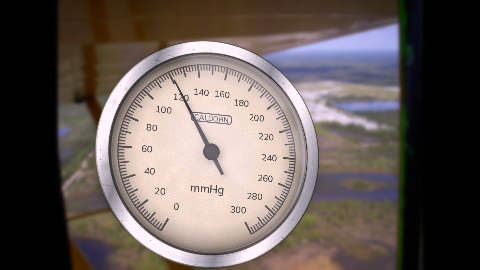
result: {"value": 120, "unit": "mmHg"}
